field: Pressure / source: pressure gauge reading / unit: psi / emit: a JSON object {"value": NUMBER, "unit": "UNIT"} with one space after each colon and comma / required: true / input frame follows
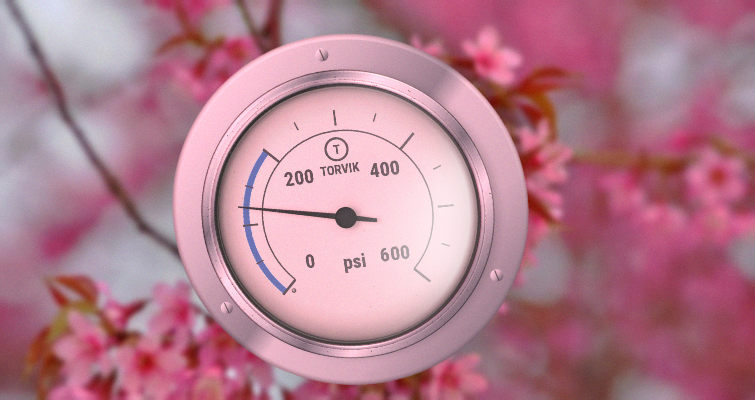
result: {"value": 125, "unit": "psi"}
